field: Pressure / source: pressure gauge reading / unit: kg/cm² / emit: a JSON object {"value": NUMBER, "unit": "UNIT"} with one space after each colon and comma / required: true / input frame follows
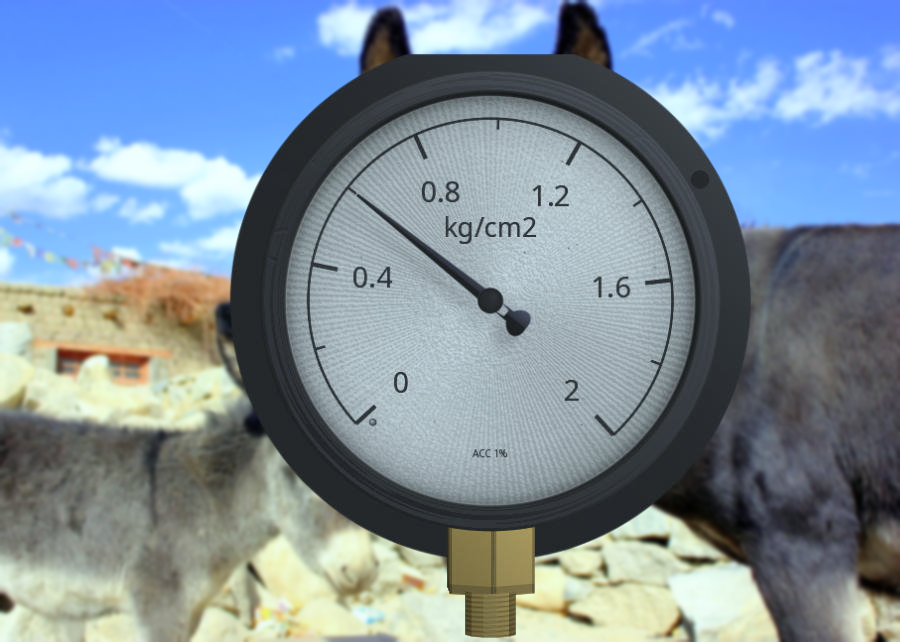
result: {"value": 0.6, "unit": "kg/cm²"}
